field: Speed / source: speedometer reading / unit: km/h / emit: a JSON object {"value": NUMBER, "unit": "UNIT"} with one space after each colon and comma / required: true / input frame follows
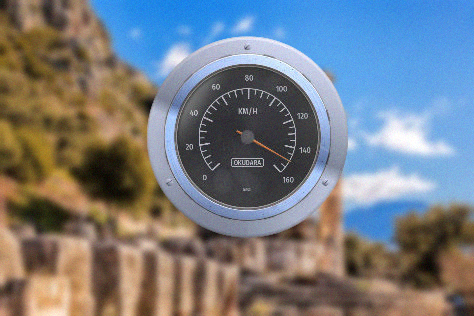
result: {"value": 150, "unit": "km/h"}
